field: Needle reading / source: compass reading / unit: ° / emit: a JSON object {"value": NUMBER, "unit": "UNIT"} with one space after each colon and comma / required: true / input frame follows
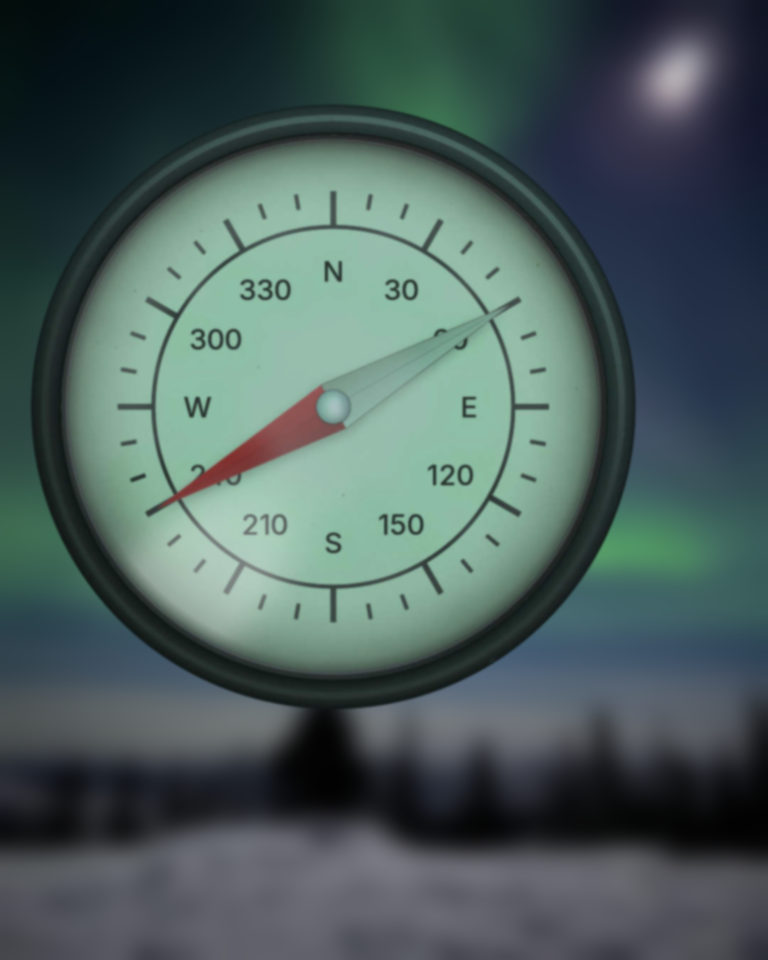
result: {"value": 240, "unit": "°"}
